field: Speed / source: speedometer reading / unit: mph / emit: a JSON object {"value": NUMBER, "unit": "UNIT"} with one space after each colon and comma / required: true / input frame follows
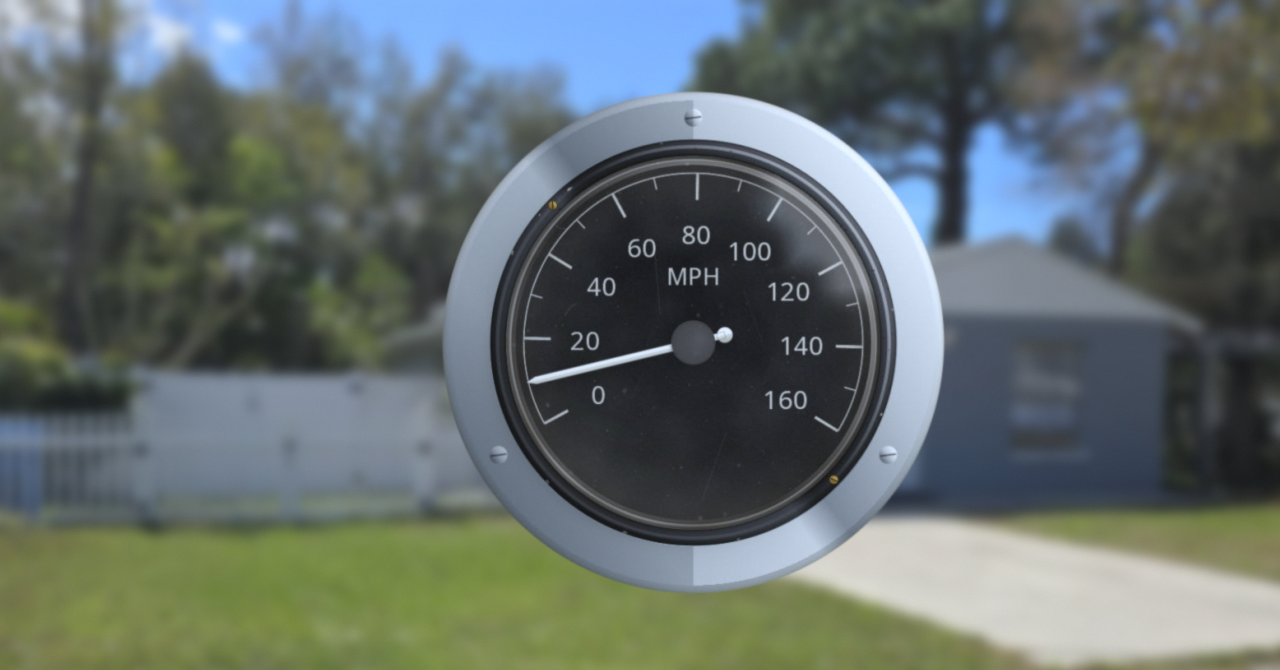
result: {"value": 10, "unit": "mph"}
